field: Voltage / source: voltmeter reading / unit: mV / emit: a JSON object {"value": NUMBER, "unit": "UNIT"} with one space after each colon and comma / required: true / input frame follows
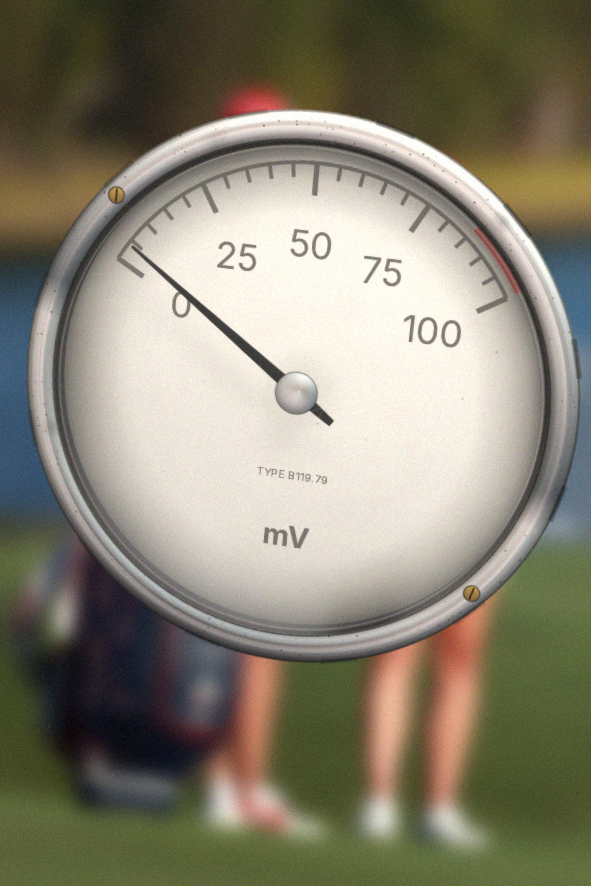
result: {"value": 5, "unit": "mV"}
